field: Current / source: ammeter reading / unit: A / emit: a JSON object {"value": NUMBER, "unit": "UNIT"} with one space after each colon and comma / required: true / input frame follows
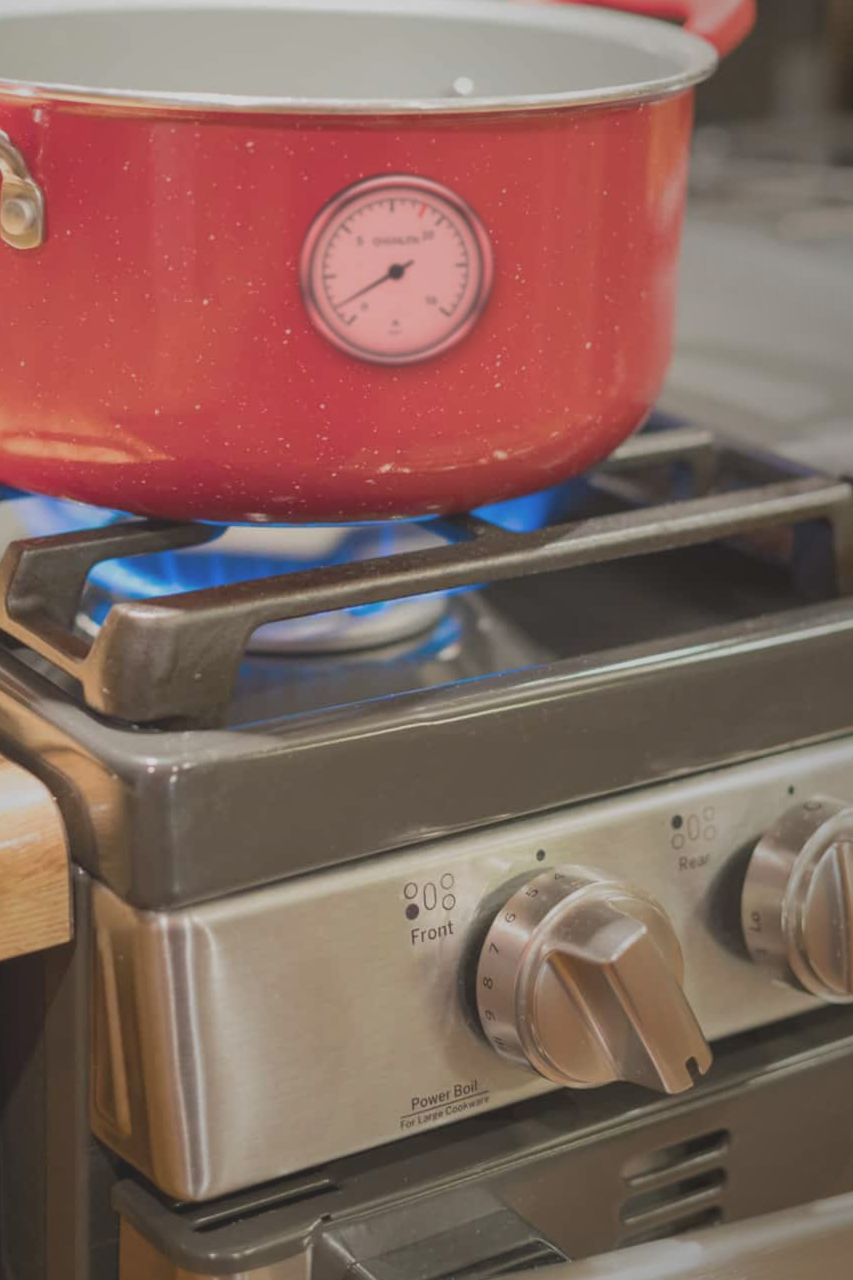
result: {"value": 1, "unit": "A"}
